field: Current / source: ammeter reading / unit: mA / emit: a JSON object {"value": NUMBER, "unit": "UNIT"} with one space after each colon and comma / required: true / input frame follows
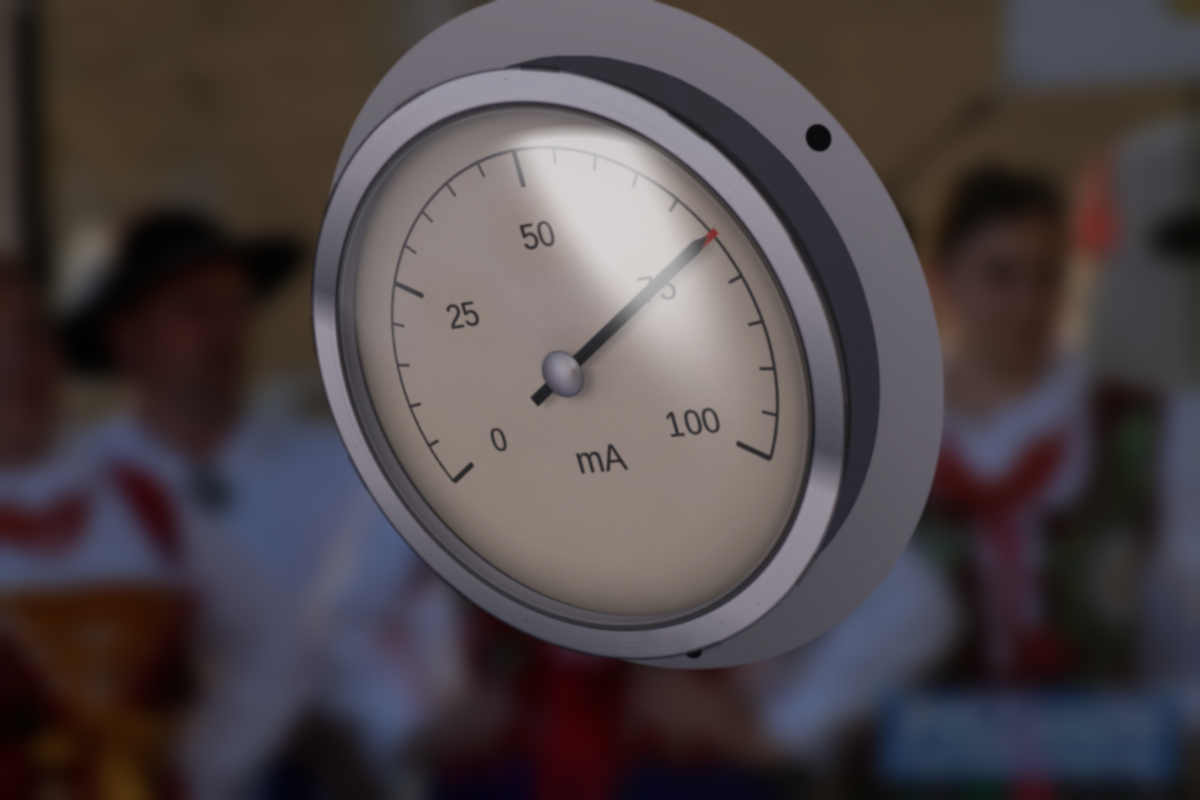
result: {"value": 75, "unit": "mA"}
